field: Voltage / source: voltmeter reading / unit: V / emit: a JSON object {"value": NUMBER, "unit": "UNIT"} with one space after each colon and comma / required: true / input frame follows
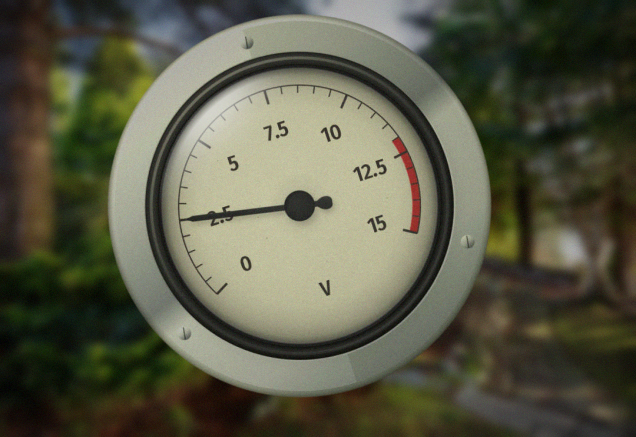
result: {"value": 2.5, "unit": "V"}
